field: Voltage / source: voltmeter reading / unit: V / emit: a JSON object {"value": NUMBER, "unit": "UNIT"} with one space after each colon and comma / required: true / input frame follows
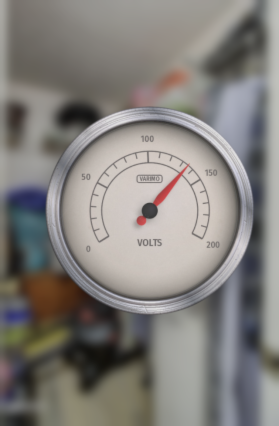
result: {"value": 135, "unit": "V"}
